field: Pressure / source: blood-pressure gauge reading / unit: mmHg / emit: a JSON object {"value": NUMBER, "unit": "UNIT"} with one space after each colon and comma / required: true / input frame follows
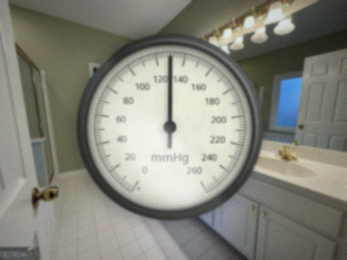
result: {"value": 130, "unit": "mmHg"}
